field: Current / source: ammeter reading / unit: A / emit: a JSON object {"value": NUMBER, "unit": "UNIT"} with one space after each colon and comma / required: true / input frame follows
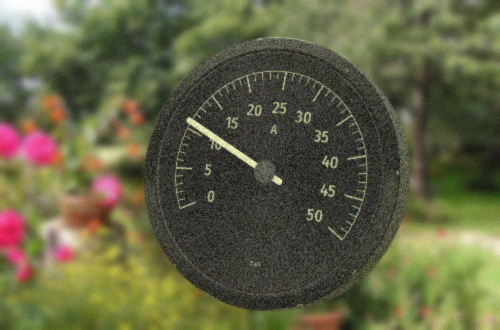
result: {"value": 11, "unit": "A"}
